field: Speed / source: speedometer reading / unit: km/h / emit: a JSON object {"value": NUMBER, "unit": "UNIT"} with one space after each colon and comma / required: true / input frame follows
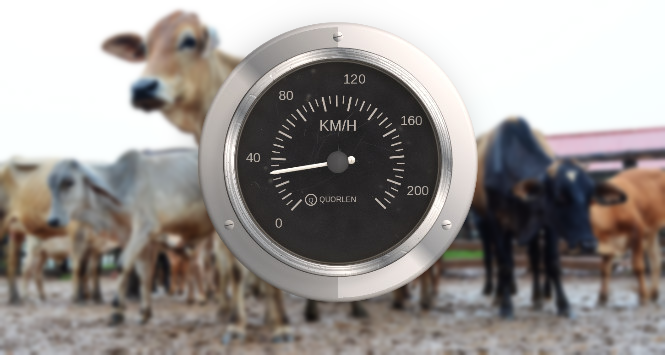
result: {"value": 30, "unit": "km/h"}
